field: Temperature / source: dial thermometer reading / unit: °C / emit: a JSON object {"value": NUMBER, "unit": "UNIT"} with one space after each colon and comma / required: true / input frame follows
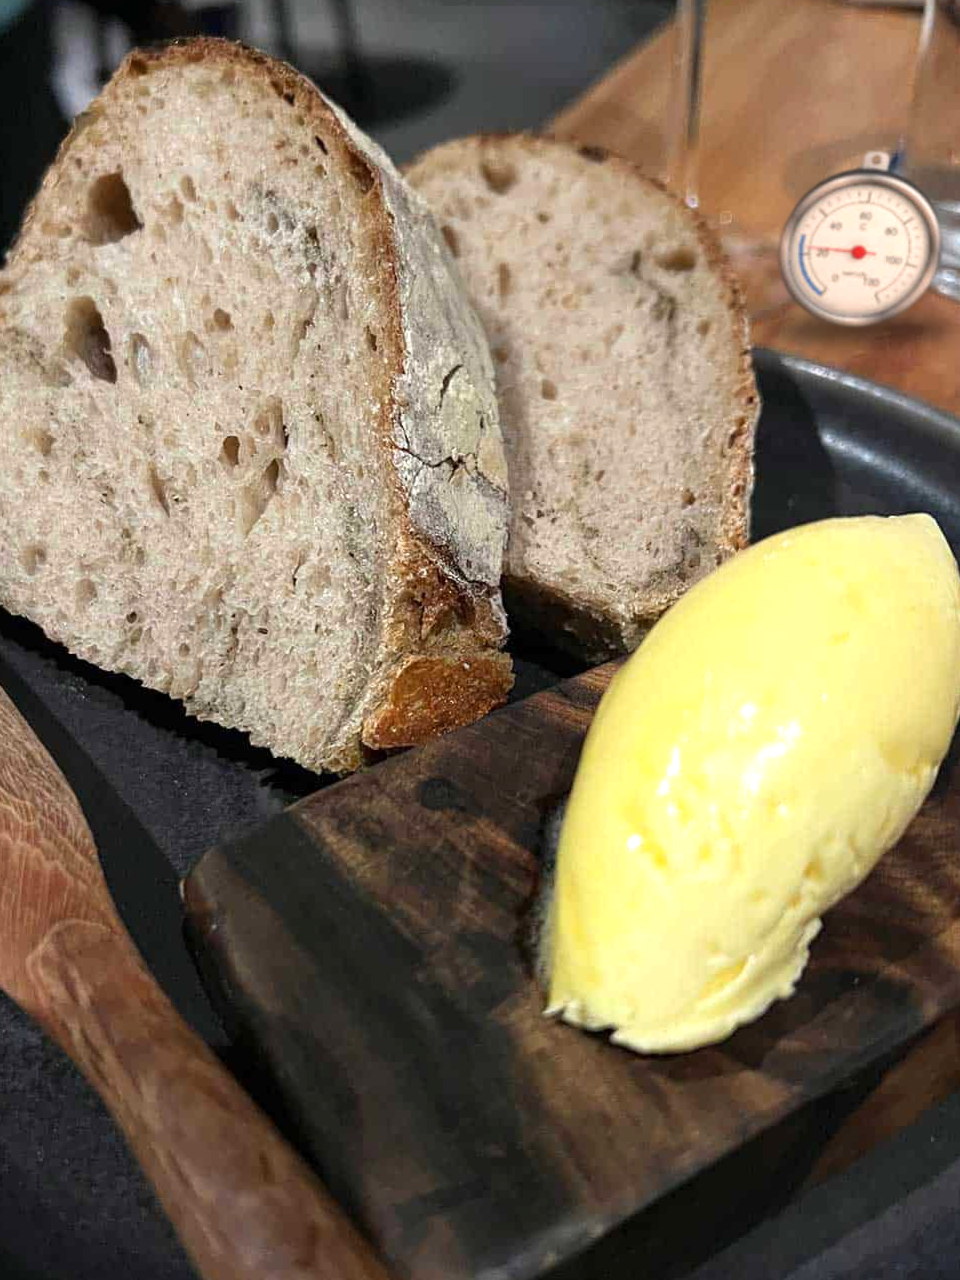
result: {"value": 24, "unit": "°C"}
